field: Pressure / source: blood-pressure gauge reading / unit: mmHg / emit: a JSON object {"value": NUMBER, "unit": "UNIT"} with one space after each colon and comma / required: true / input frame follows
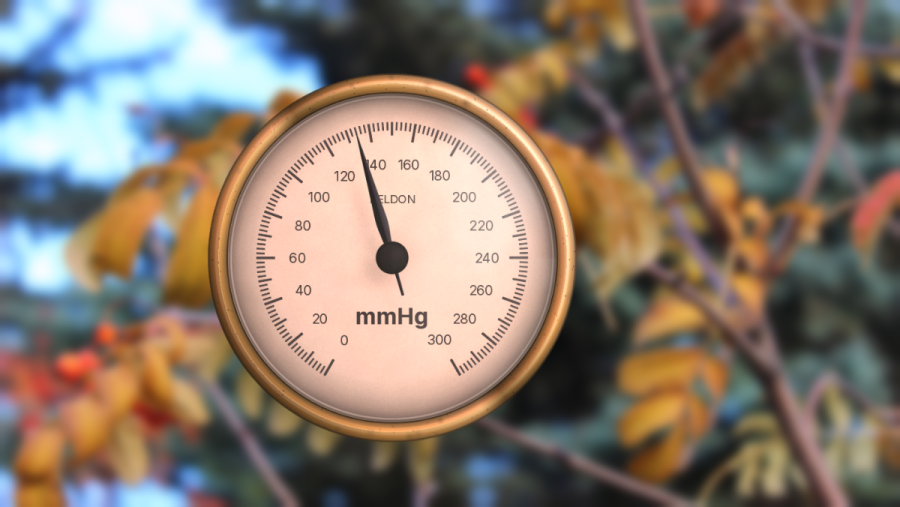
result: {"value": 134, "unit": "mmHg"}
